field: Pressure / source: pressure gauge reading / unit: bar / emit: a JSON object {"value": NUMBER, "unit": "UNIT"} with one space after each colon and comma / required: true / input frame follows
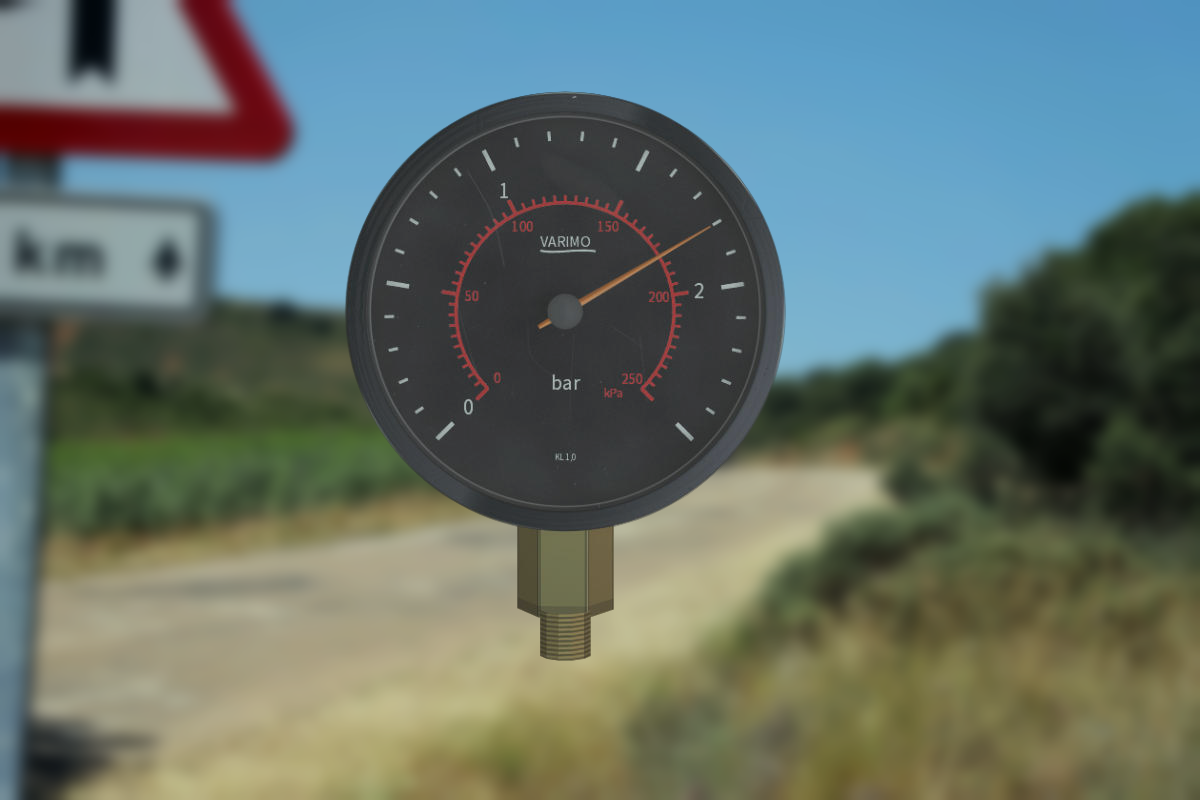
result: {"value": 1.8, "unit": "bar"}
